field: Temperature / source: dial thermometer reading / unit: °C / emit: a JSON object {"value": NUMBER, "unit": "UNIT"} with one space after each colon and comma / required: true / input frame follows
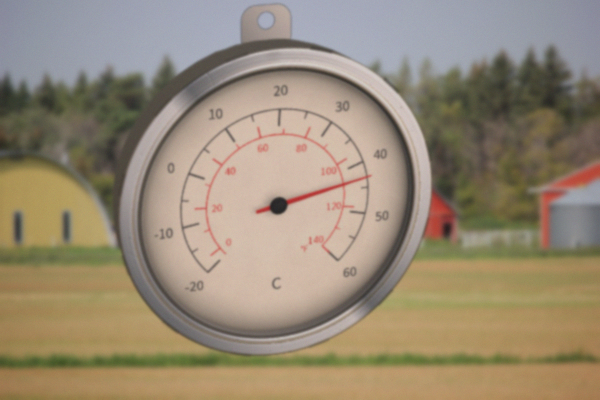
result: {"value": 42.5, "unit": "°C"}
